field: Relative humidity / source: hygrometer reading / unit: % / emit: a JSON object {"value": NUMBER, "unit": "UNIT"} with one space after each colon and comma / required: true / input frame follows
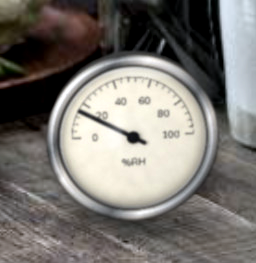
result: {"value": 16, "unit": "%"}
